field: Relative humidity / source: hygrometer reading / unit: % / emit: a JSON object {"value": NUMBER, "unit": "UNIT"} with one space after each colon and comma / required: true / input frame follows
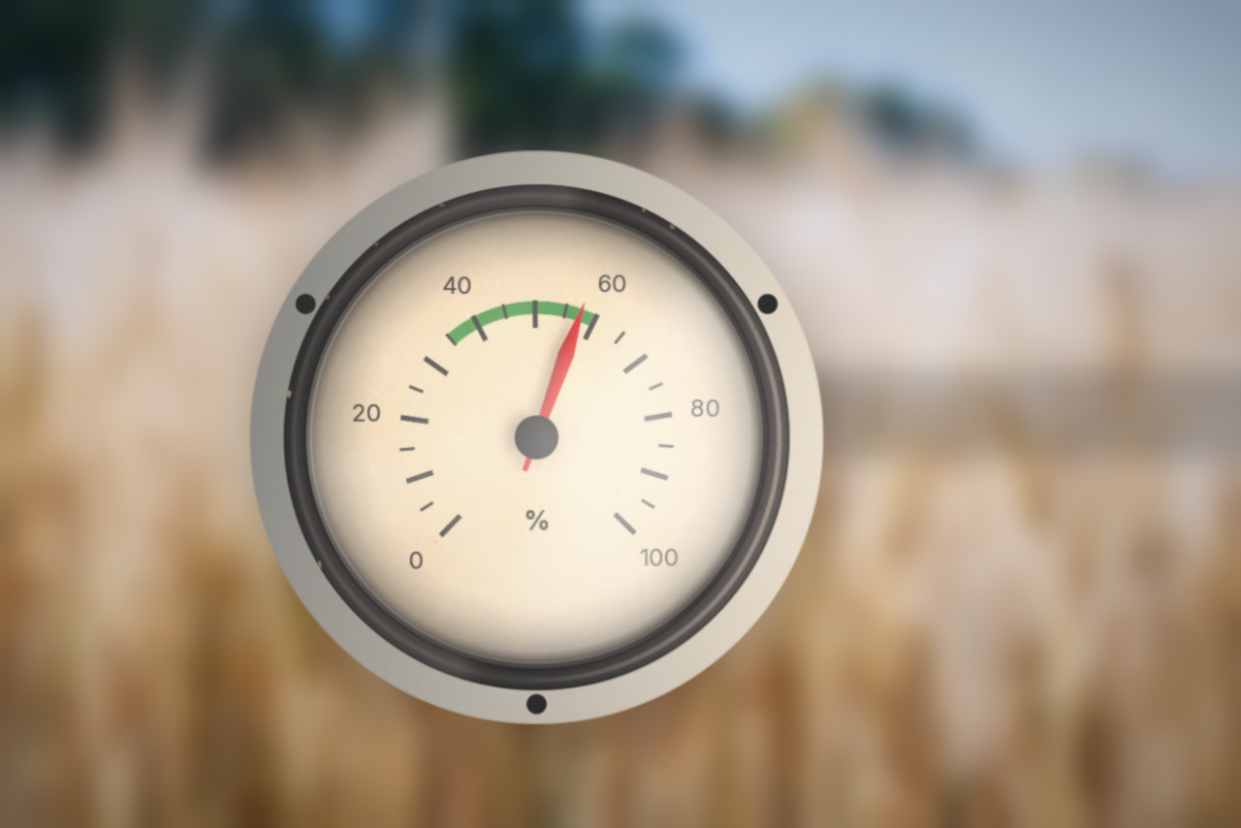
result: {"value": 57.5, "unit": "%"}
